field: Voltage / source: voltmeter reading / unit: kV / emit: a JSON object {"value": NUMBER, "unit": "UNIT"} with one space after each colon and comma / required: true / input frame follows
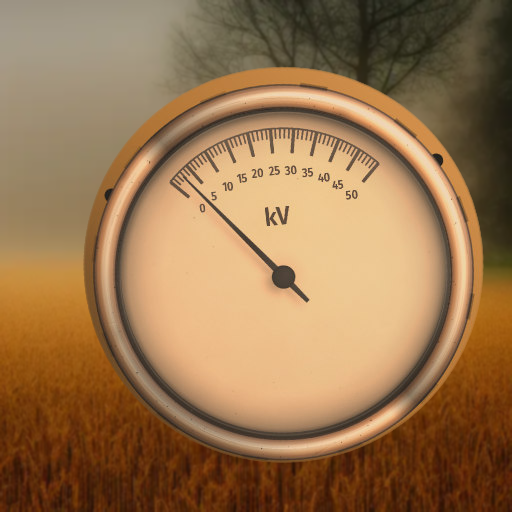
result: {"value": 3, "unit": "kV"}
